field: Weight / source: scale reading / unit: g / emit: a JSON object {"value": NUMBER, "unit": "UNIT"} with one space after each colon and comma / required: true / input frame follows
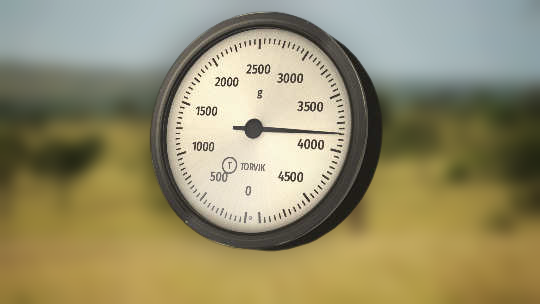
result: {"value": 3850, "unit": "g"}
